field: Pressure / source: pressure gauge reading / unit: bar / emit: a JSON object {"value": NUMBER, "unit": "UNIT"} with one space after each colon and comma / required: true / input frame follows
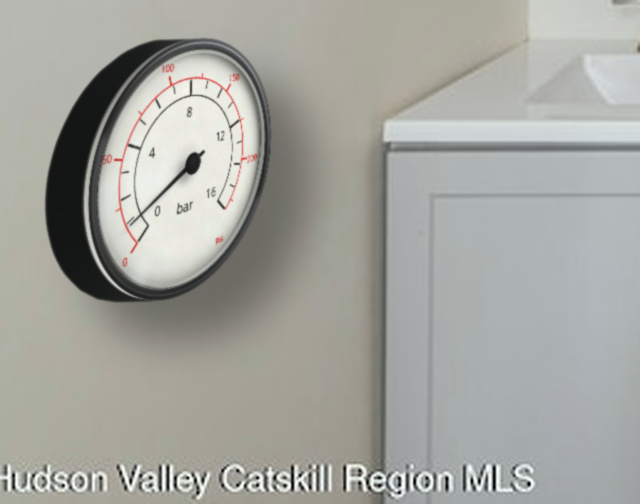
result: {"value": 1, "unit": "bar"}
